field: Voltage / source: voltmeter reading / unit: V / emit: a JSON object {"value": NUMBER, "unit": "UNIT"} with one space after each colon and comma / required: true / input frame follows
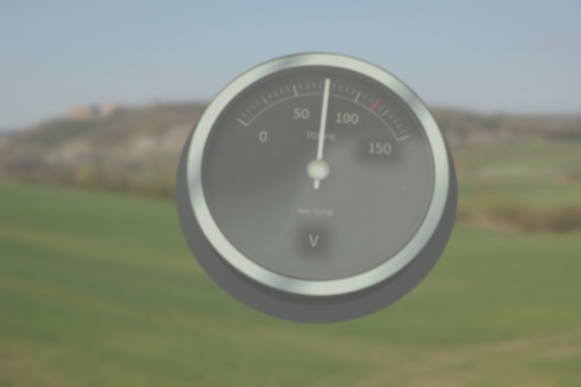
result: {"value": 75, "unit": "V"}
